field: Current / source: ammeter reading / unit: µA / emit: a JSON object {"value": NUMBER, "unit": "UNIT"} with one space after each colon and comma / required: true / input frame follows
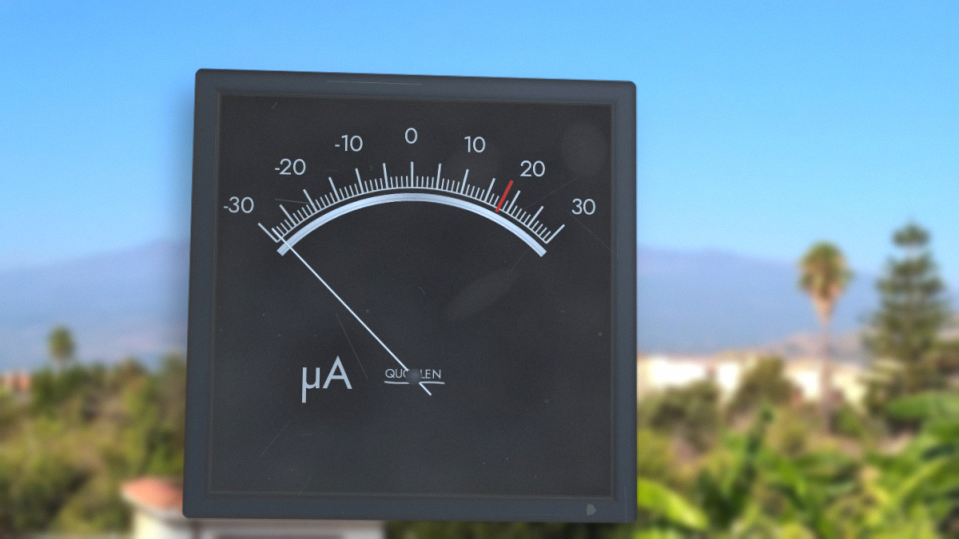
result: {"value": -29, "unit": "µA"}
